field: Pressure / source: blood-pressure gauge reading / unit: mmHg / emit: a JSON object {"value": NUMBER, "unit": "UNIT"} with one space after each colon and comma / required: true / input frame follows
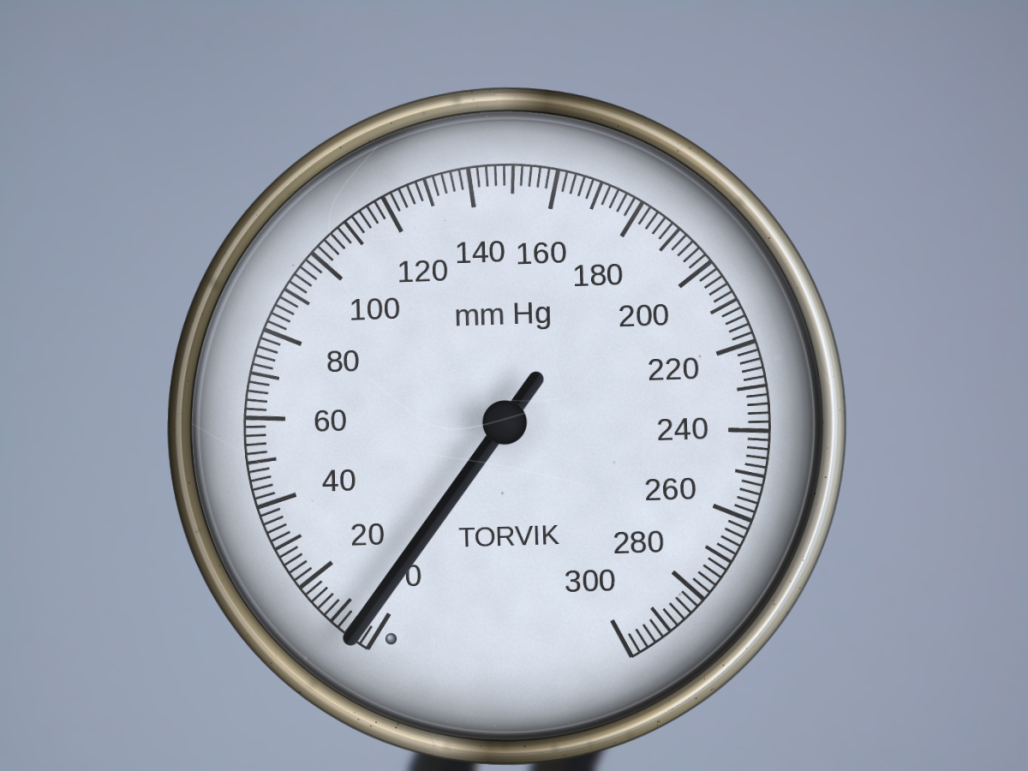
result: {"value": 4, "unit": "mmHg"}
